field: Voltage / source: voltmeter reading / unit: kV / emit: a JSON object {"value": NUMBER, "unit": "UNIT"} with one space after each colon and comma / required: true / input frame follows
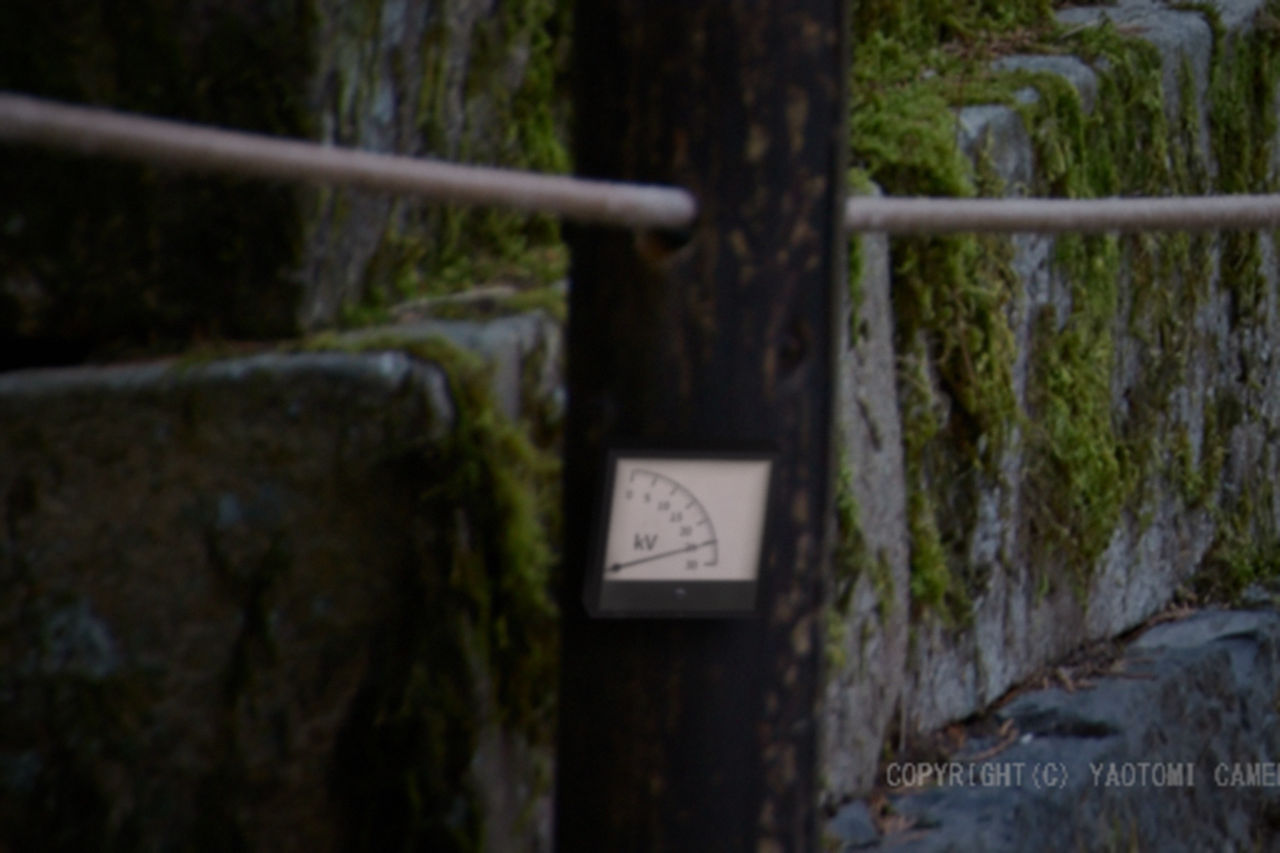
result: {"value": 25, "unit": "kV"}
